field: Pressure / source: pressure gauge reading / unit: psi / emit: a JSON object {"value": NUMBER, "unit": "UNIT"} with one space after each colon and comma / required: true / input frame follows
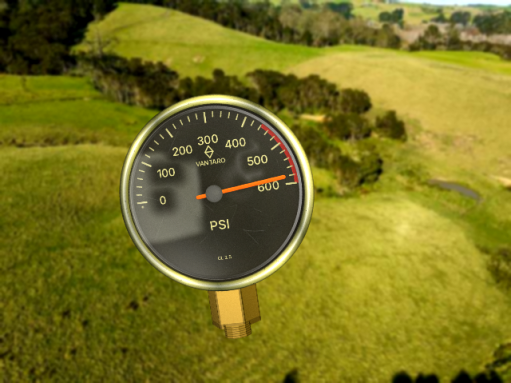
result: {"value": 580, "unit": "psi"}
